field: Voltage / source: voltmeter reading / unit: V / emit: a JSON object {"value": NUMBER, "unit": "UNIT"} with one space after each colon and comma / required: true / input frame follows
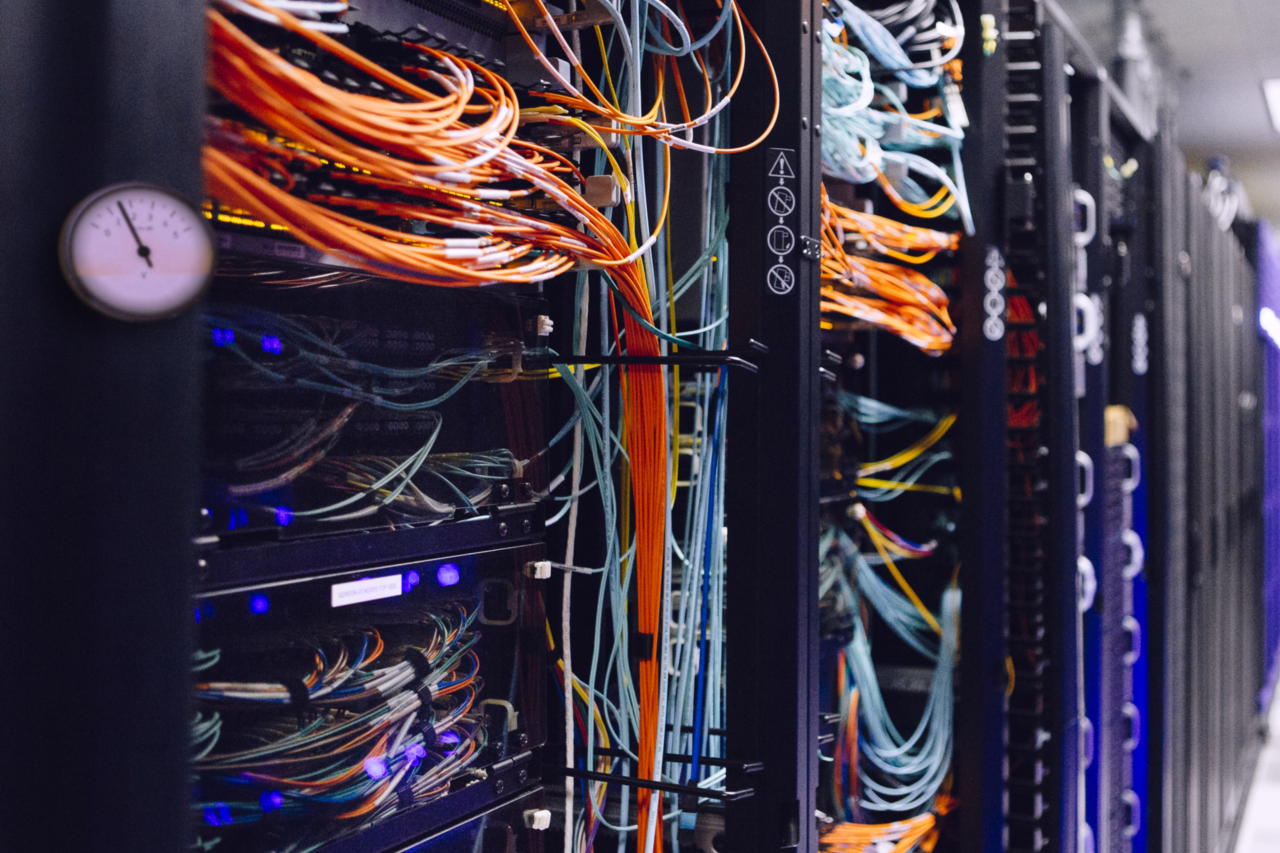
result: {"value": 1.5, "unit": "V"}
